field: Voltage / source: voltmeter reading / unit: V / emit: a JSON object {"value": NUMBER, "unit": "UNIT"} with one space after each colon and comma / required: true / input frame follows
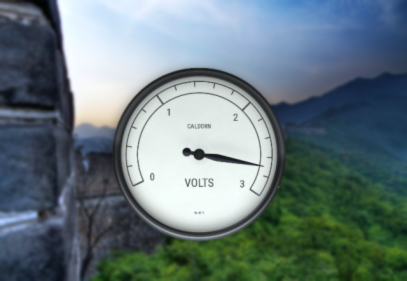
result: {"value": 2.7, "unit": "V"}
